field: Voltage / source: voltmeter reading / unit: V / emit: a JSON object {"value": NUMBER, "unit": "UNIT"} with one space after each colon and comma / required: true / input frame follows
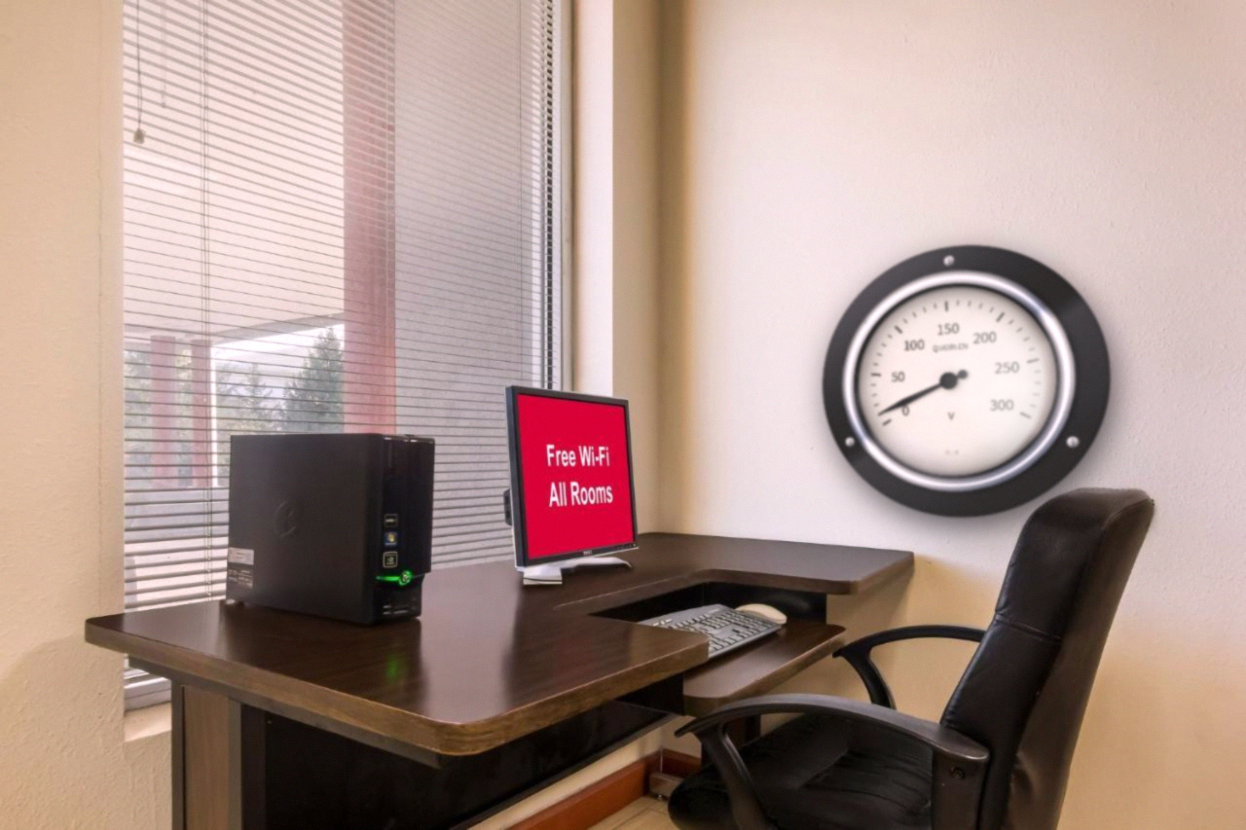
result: {"value": 10, "unit": "V"}
